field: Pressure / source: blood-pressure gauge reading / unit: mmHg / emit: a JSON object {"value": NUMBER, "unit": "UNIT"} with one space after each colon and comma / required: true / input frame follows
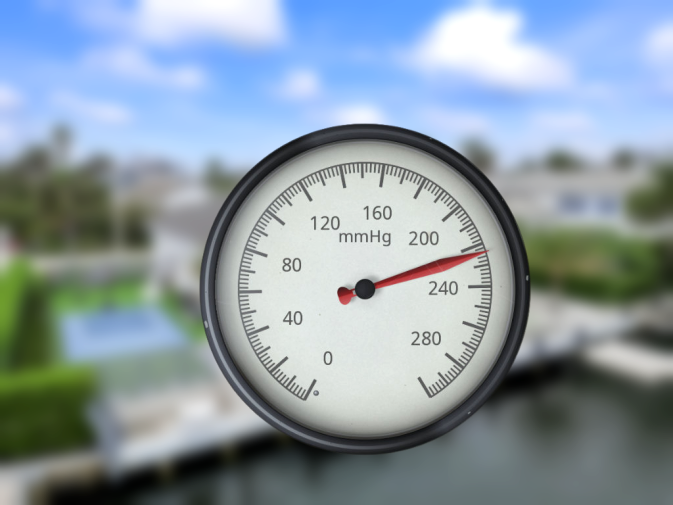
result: {"value": 224, "unit": "mmHg"}
